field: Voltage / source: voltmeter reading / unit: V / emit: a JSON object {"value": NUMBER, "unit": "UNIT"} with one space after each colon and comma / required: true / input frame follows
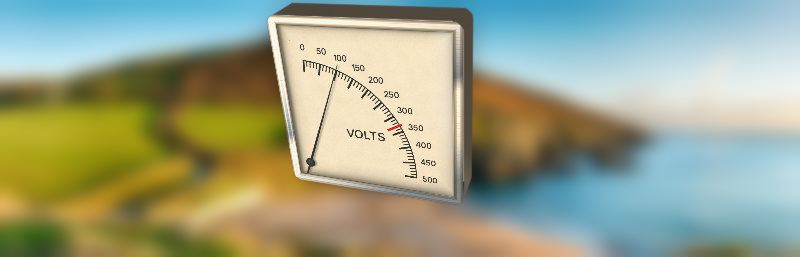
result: {"value": 100, "unit": "V"}
